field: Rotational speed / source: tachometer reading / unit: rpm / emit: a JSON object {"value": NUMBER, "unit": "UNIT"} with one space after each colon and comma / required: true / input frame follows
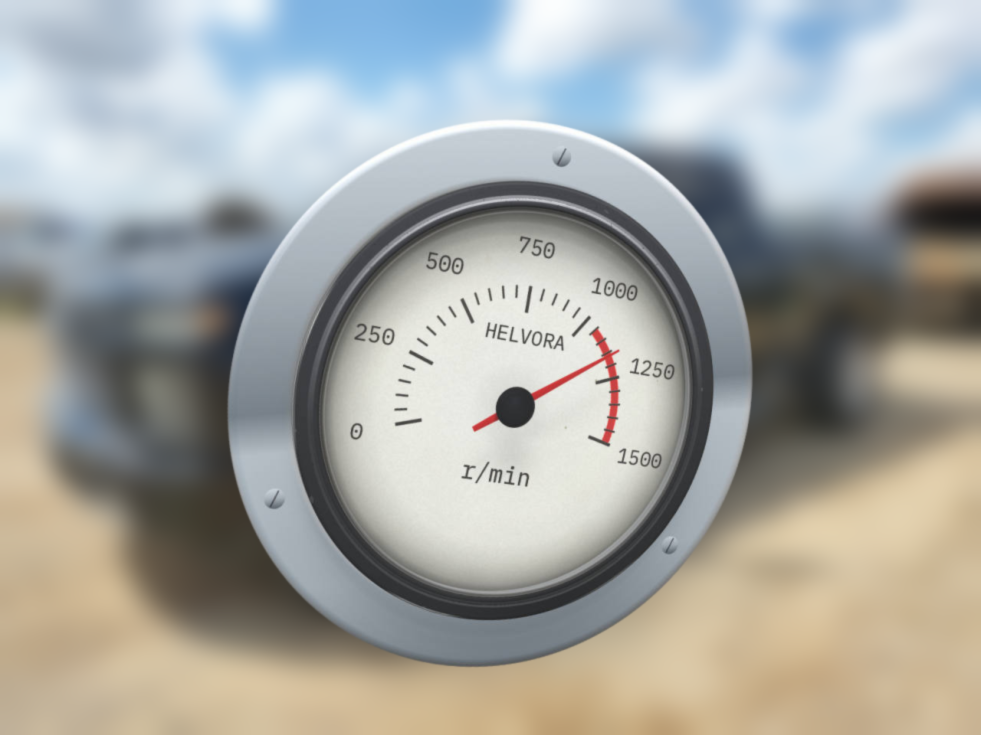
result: {"value": 1150, "unit": "rpm"}
